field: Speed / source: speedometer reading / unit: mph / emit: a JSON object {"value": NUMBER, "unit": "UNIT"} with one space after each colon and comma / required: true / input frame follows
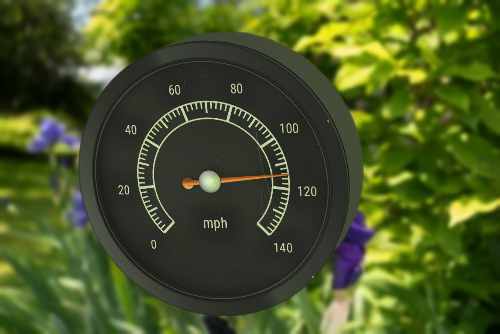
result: {"value": 114, "unit": "mph"}
